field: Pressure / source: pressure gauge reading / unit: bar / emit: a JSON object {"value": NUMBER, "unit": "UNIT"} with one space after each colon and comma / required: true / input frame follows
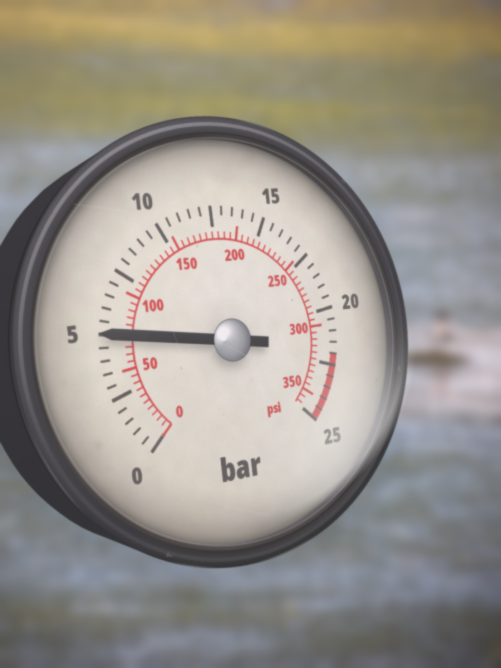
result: {"value": 5, "unit": "bar"}
